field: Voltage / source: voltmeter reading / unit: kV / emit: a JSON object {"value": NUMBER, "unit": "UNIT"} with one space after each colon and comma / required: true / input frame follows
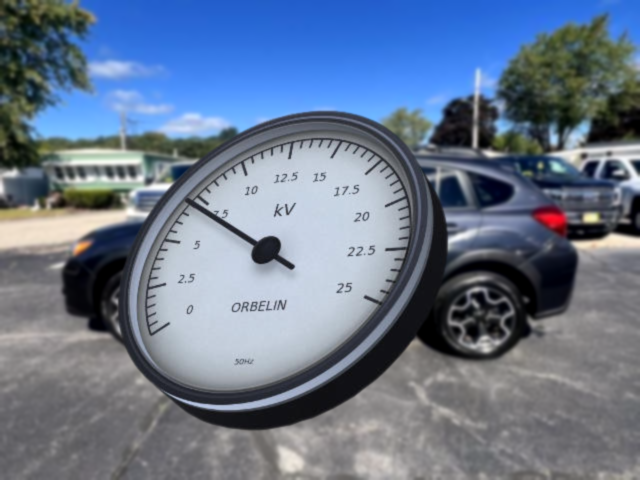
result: {"value": 7, "unit": "kV"}
